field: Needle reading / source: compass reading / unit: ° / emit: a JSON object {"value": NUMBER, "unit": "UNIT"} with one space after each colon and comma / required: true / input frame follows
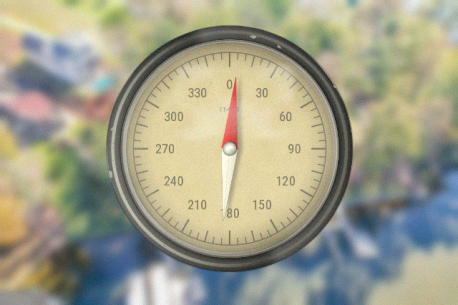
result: {"value": 5, "unit": "°"}
